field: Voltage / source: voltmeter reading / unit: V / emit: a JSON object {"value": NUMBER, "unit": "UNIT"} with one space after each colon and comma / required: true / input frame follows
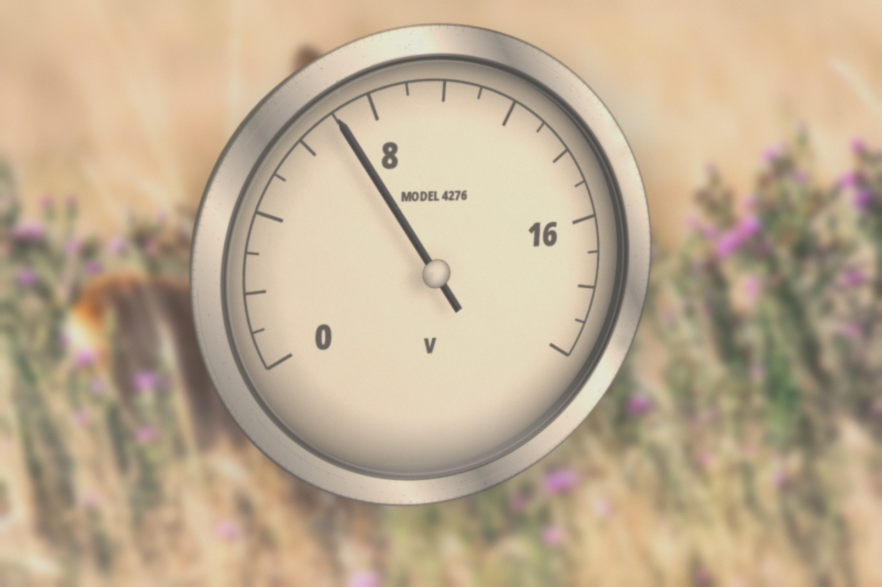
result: {"value": 7, "unit": "V"}
